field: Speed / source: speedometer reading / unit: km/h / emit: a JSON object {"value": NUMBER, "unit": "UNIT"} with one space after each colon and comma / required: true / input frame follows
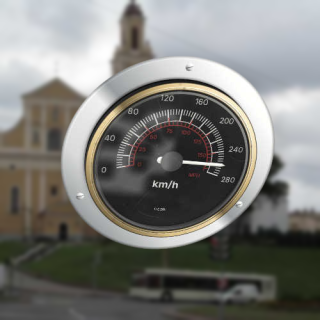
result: {"value": 260, "unit": "km/h"}
